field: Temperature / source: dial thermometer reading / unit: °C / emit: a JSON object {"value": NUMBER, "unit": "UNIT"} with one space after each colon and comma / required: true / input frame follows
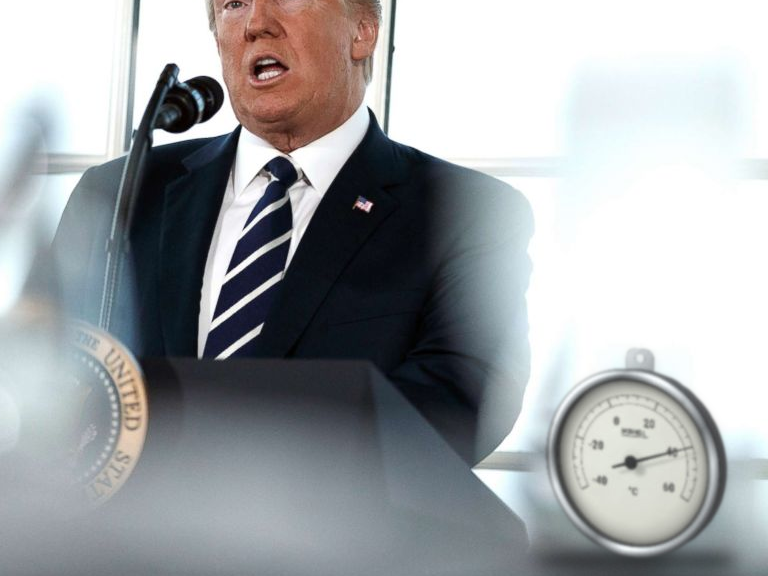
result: {"value": 40, "unit": "°C"}
